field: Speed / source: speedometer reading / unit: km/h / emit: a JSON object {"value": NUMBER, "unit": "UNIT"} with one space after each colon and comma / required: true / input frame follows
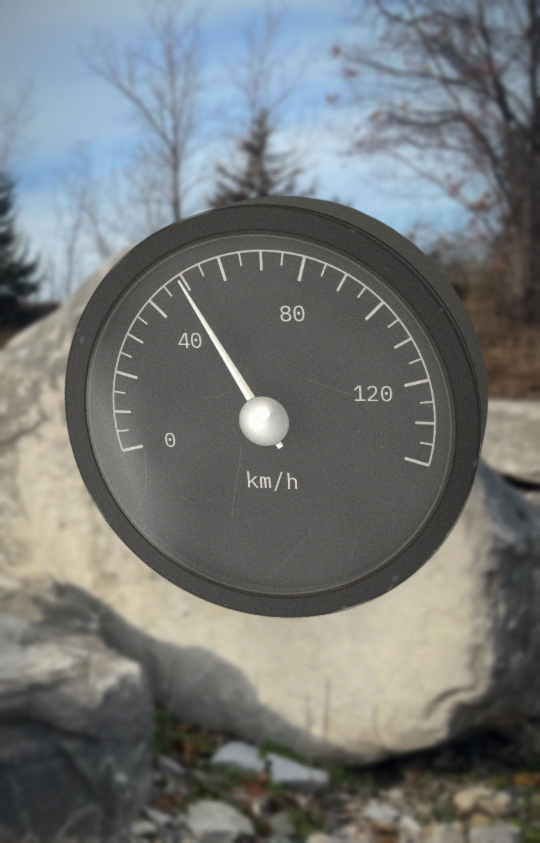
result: {"value": 50, "unit": "km/h"}
